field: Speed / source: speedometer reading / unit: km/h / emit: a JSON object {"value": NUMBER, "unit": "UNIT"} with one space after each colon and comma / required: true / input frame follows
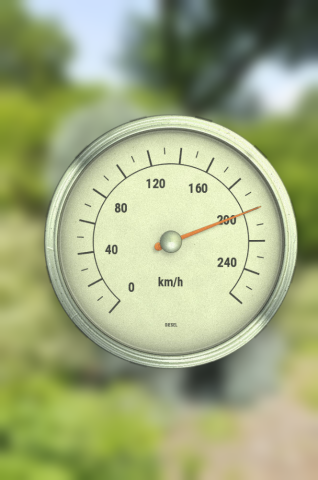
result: {"value": 200, "unit": "km/h"}
